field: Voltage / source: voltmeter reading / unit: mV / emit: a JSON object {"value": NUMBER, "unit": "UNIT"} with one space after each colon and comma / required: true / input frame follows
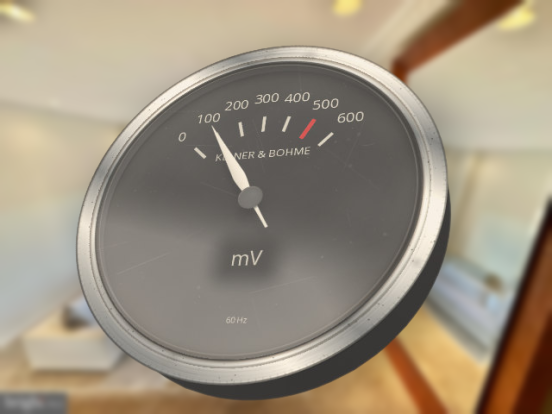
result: {"value": 100, "unit": "mV"}
